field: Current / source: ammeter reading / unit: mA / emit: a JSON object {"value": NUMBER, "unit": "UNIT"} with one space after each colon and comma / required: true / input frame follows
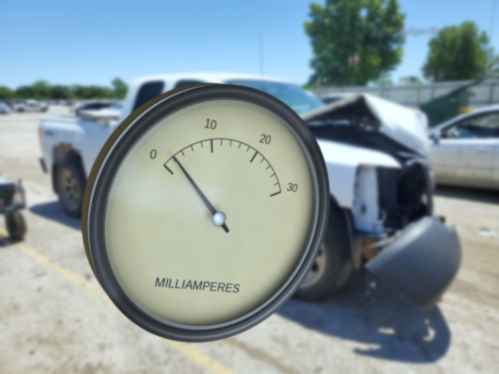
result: {"value": 2, "unit": "mA"}
